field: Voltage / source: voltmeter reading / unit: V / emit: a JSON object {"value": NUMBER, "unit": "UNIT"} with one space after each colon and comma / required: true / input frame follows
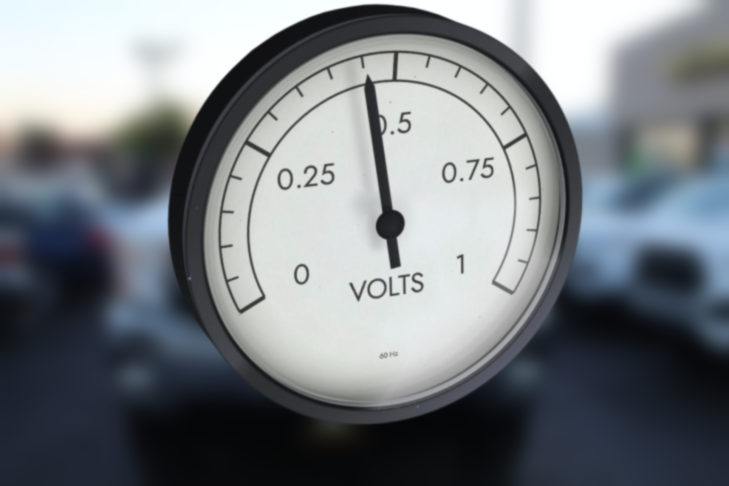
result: {"value": 0.45, "unit": "V"}
